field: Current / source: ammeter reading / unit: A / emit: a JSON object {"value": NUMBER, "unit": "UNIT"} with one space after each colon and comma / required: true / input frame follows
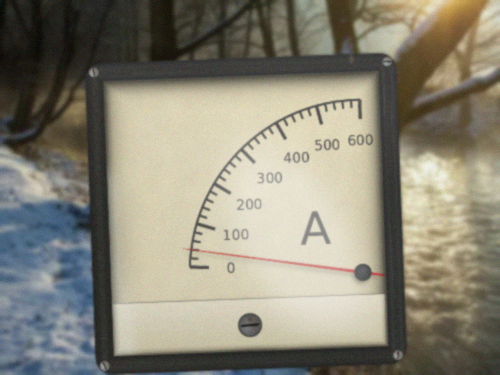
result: {"value": 40, "unit": "A"}
